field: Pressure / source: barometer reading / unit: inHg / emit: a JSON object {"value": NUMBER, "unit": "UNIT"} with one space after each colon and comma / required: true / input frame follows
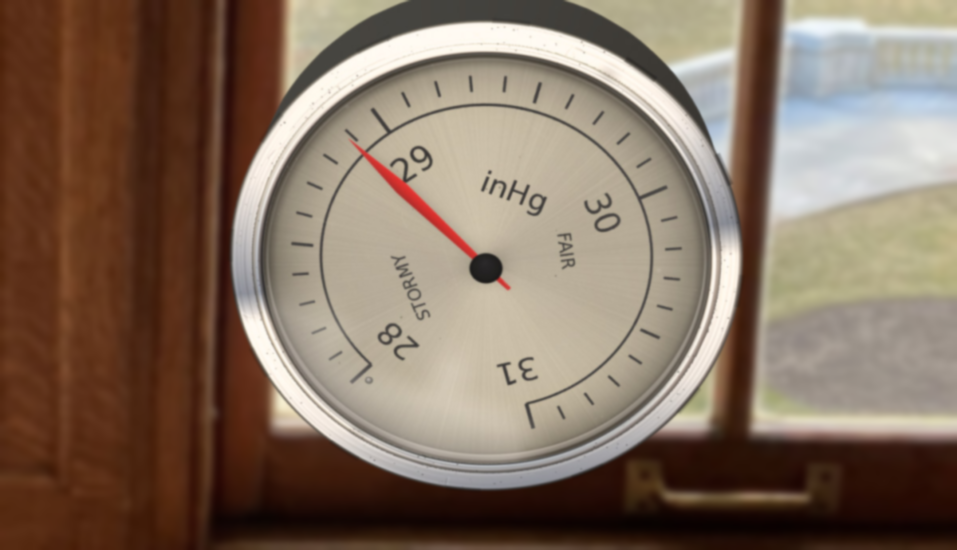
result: {"value": 28.9, "unit": "inHg"}
